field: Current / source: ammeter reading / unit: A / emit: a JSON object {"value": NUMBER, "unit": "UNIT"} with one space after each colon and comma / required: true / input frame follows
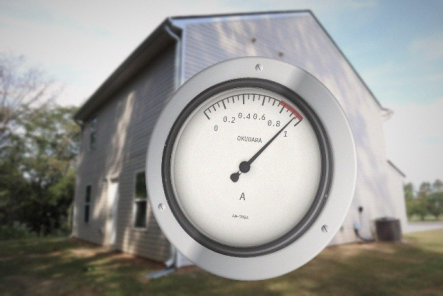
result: {"value": 0.95, "unit": "A"}
